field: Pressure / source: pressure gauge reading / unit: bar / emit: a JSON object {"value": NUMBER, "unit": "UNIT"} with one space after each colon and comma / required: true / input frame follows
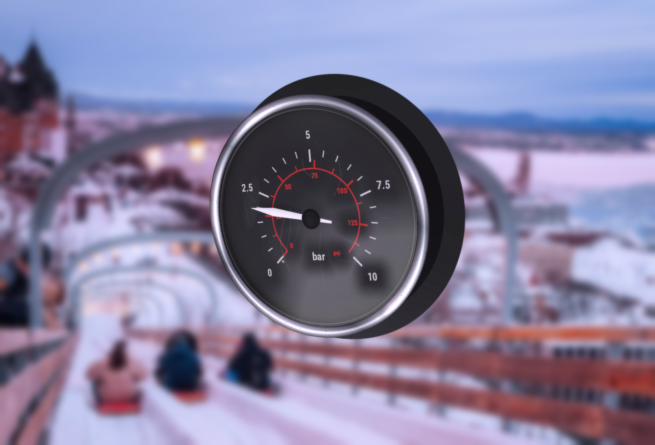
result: {"value": 2, "unit": "bar"}
